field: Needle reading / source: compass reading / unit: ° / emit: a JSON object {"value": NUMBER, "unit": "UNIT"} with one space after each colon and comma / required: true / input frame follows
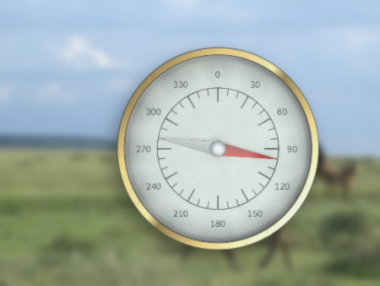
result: {"value": 100, "unit": "°"}
